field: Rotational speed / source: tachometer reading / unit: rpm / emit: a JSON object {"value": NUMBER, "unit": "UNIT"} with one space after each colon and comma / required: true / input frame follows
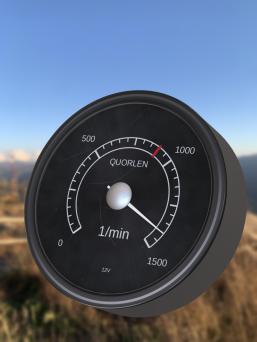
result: {"value": 1400, "unit": "rpm"}
